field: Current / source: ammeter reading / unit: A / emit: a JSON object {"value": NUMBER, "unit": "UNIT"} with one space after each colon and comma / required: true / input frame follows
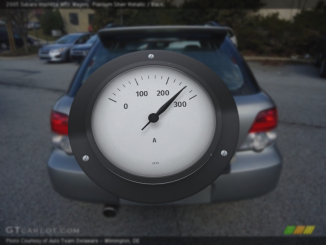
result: {"value": 260, "unit": "A"}
